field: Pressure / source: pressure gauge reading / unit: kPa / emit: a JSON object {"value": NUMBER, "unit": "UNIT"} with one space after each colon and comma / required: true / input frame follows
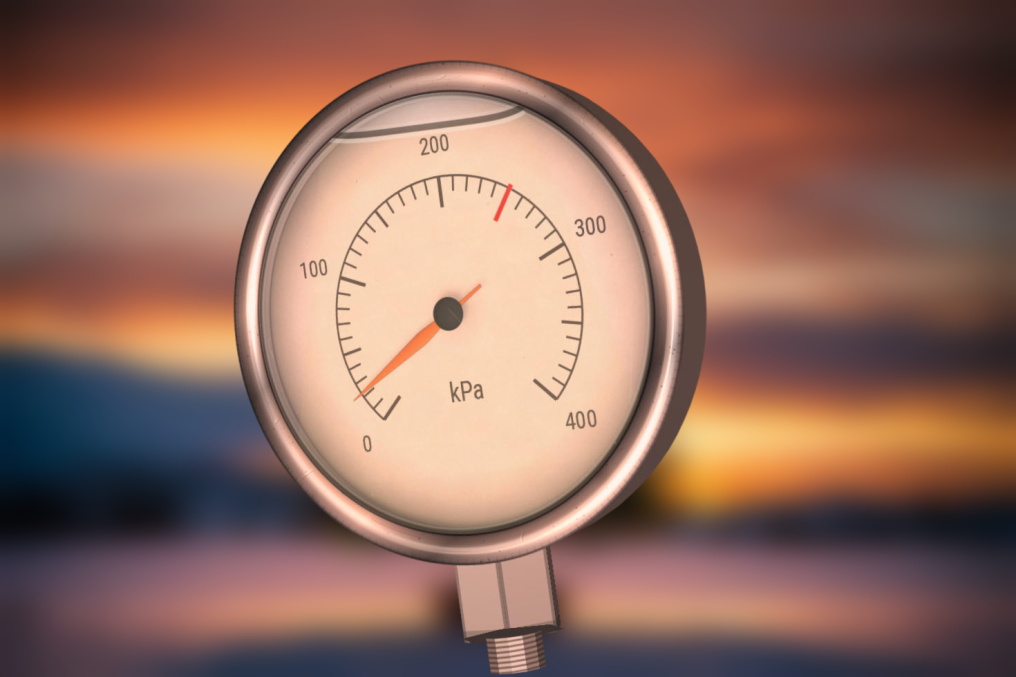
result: {"value": 20, "unit": "kPa"}
